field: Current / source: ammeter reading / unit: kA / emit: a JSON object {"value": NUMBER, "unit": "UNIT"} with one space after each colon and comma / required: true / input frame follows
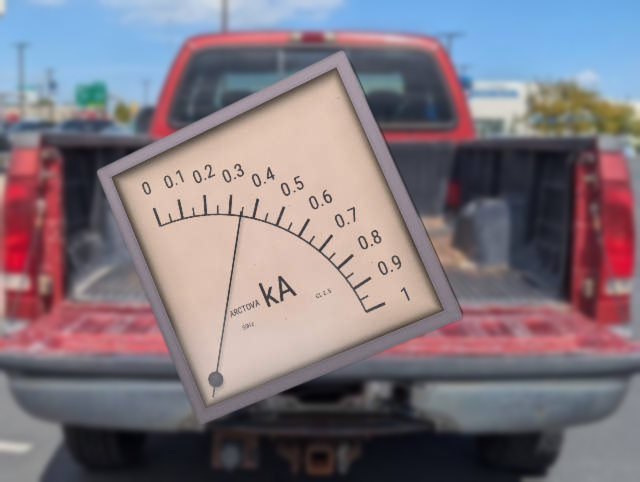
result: {"value": 0.35, "unit": "kA"}
